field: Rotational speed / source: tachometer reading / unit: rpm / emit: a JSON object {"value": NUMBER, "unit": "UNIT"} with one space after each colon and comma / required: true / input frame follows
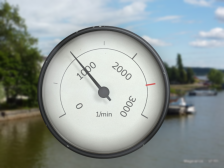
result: {"value": 1000, "unit": "rpm"}
